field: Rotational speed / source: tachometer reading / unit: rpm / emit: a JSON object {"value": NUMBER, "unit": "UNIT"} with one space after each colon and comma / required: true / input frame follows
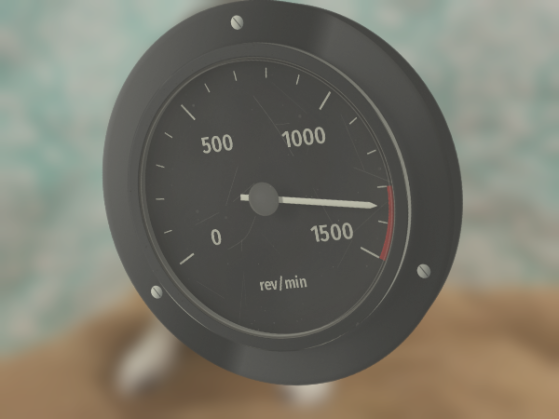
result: {"value": 1350, "unit": "rpm"}
